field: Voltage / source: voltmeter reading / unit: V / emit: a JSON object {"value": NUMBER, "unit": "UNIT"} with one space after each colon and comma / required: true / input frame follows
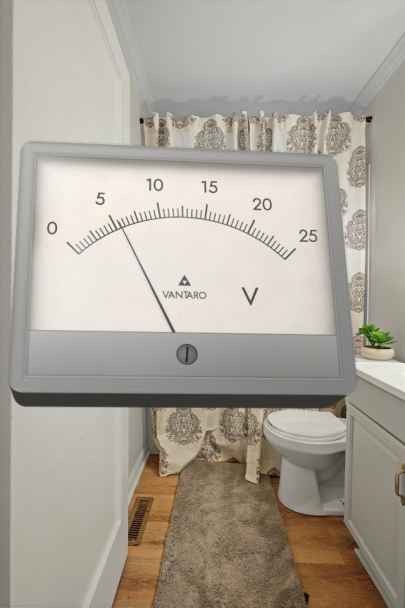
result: {"value": 5.5, "unit": "V"}
